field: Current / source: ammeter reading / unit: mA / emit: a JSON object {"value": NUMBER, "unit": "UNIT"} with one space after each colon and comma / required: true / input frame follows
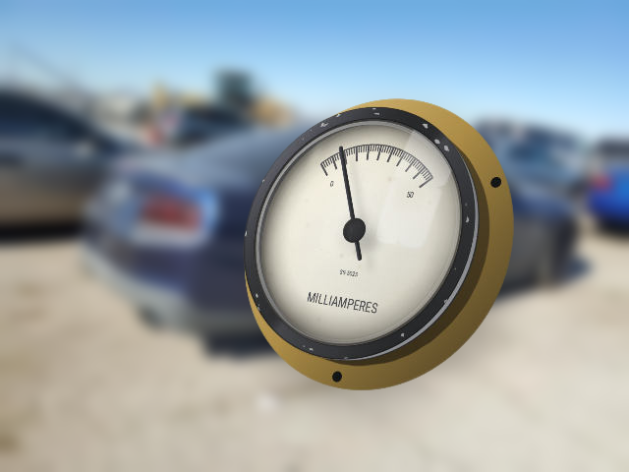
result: {"value": 10, "unit": "mA"}
